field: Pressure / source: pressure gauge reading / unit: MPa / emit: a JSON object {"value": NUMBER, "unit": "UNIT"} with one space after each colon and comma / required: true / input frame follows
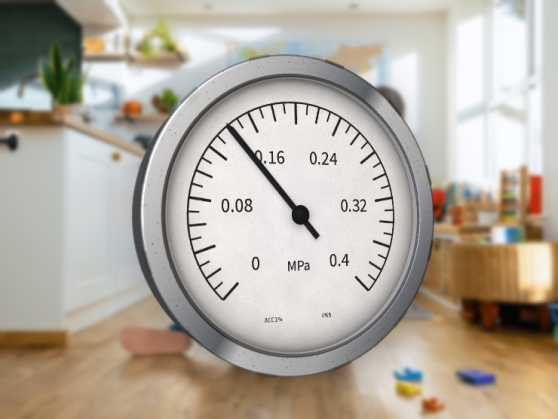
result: {"value": 0.14, "unit": "MPa"}
